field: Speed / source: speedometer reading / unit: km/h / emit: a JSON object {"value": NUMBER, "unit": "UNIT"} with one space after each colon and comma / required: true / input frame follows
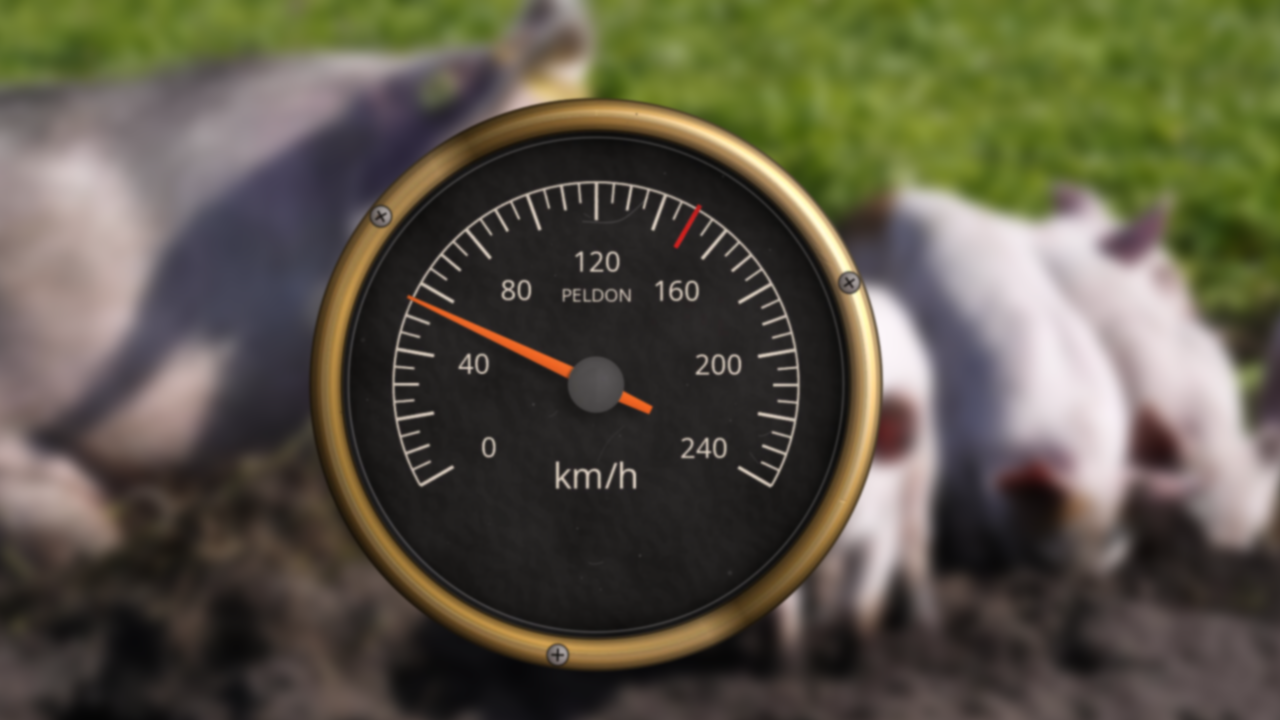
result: {"value": 55, "unit": "km/h"}
